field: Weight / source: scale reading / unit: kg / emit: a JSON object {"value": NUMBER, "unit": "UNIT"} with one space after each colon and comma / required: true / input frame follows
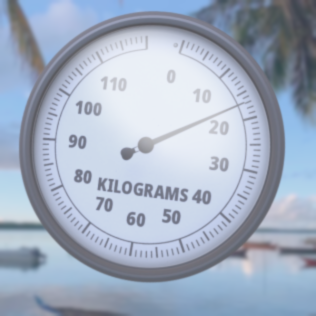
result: {"value": 17, "unit": "kg"}
